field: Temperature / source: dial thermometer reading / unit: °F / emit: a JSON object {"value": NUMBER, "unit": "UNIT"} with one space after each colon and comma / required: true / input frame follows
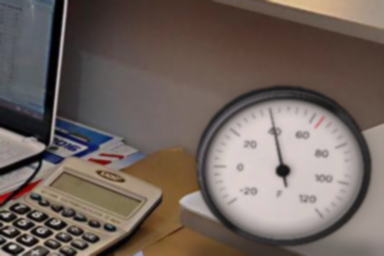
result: {"value": 40, "unit": "°F"}
